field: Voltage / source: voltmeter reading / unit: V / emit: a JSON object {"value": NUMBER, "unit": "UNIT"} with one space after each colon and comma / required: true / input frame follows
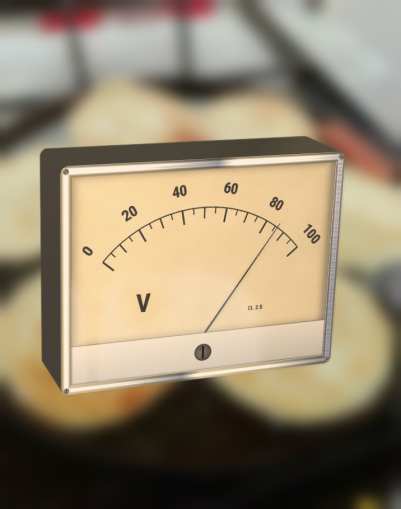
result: {"value": 85, "unit": "V"}
